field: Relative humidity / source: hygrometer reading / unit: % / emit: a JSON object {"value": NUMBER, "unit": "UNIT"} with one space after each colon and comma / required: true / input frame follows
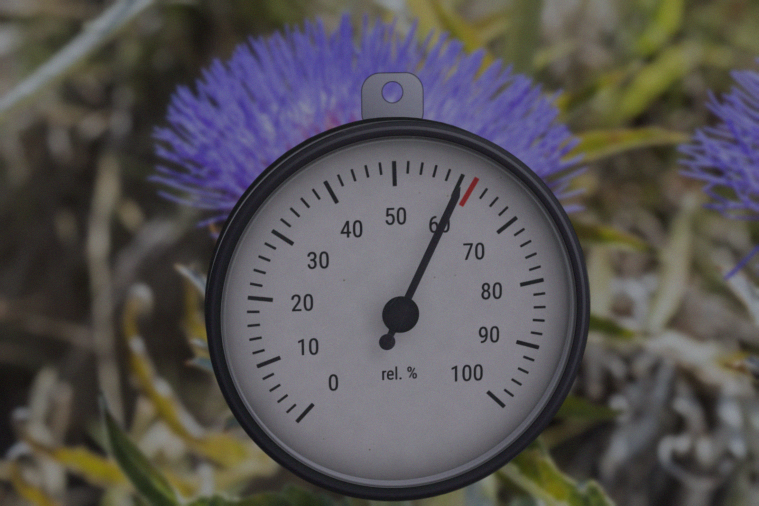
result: {"value": 60, "unit": "%"}
